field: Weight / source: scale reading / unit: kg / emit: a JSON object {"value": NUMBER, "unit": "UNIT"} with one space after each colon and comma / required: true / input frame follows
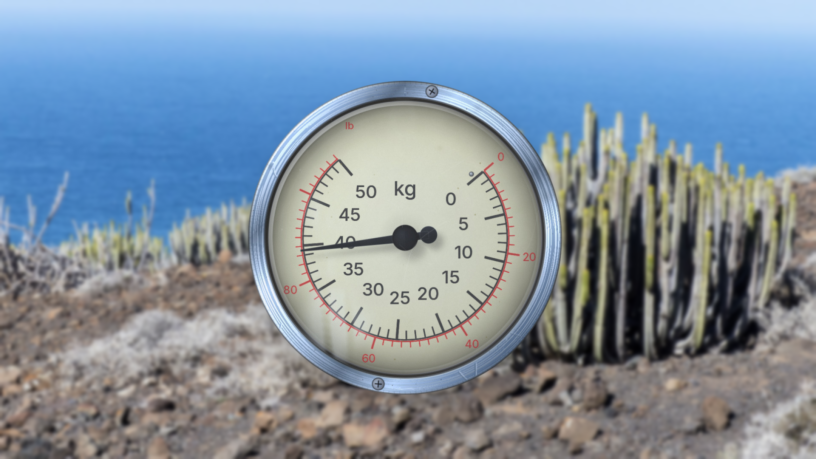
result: {"value": 39.5, "unit": "kg"}
